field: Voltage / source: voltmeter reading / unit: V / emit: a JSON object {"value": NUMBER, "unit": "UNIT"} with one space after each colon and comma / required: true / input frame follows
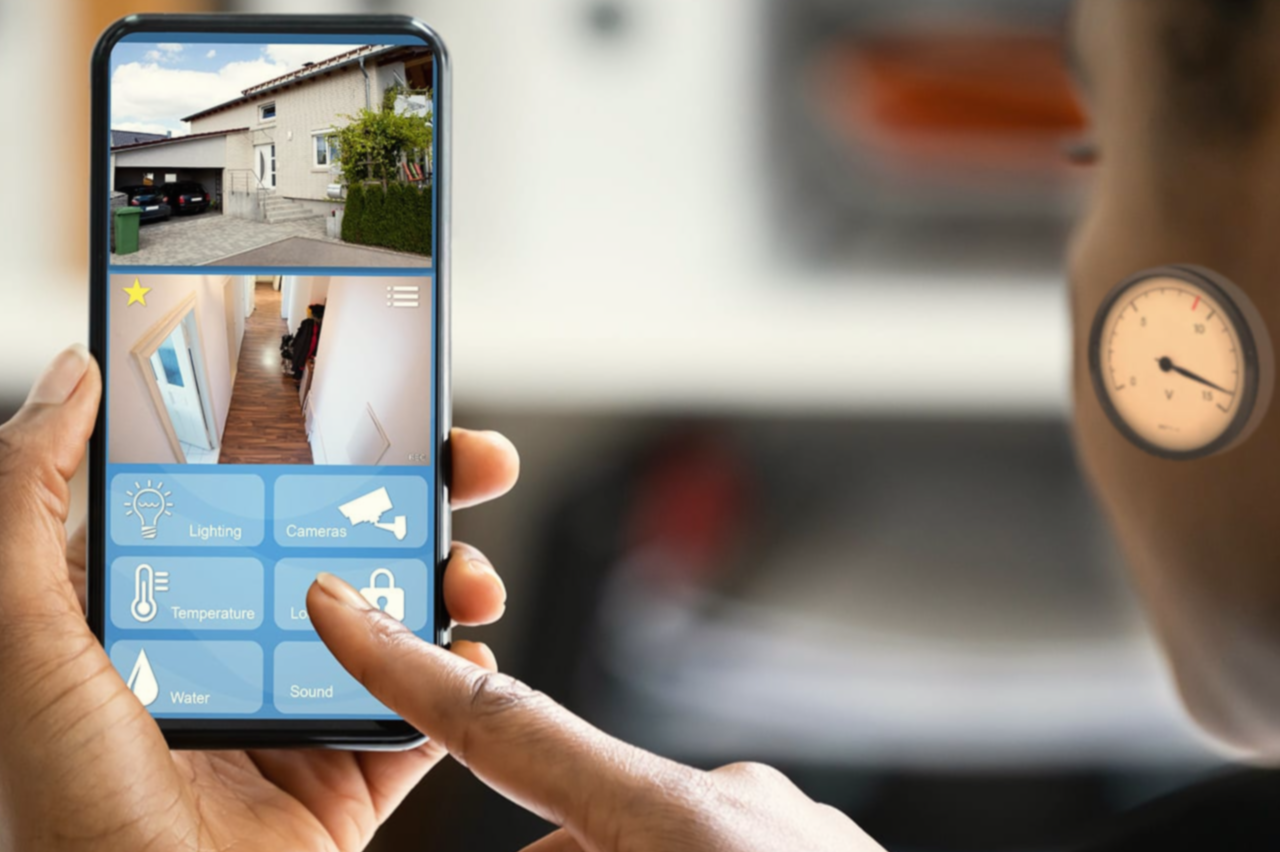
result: {"value": 14, "unit": "V"}
